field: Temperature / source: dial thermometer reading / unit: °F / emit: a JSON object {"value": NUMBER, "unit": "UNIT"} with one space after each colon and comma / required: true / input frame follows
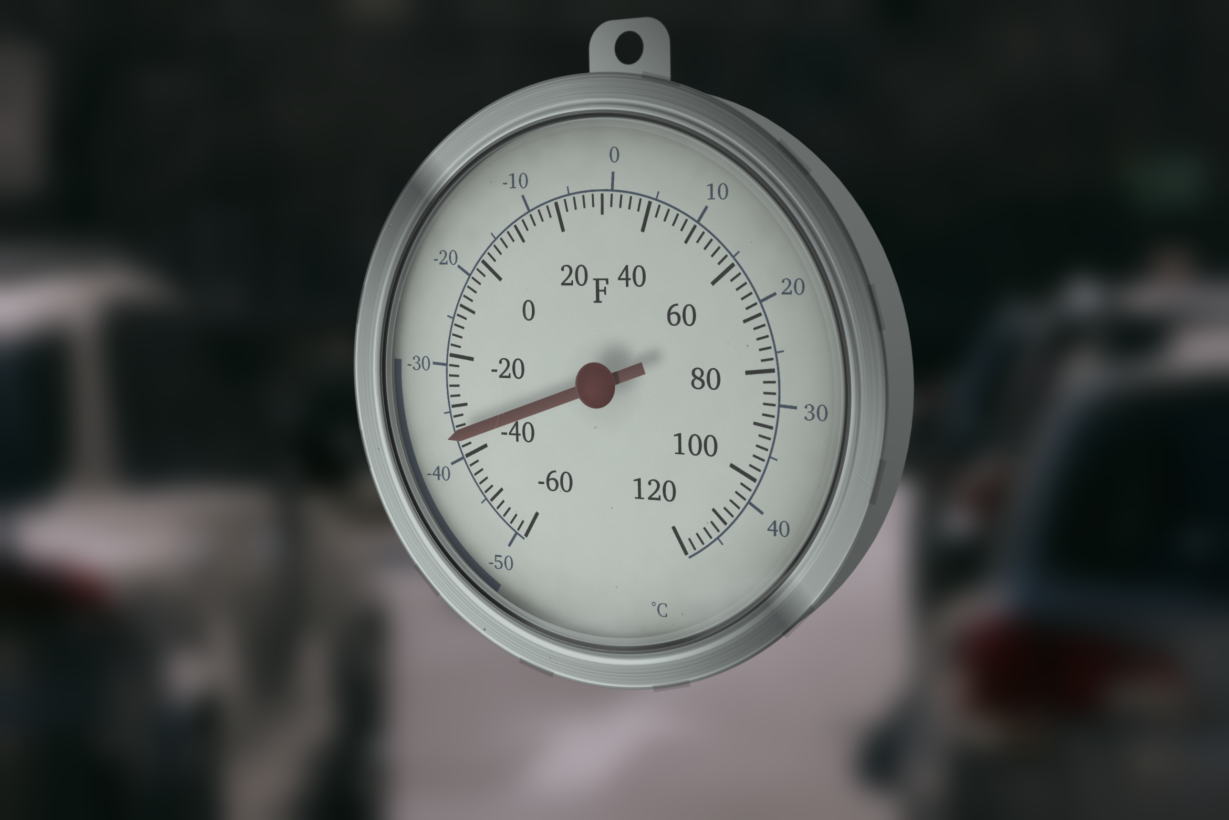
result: {"value": -36, "unit": "°F"}
